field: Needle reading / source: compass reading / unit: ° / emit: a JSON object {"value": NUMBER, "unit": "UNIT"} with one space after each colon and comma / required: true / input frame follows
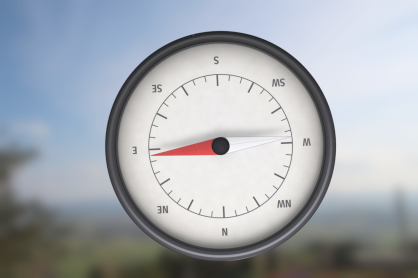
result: {"value": 85, "unit": "°"}
